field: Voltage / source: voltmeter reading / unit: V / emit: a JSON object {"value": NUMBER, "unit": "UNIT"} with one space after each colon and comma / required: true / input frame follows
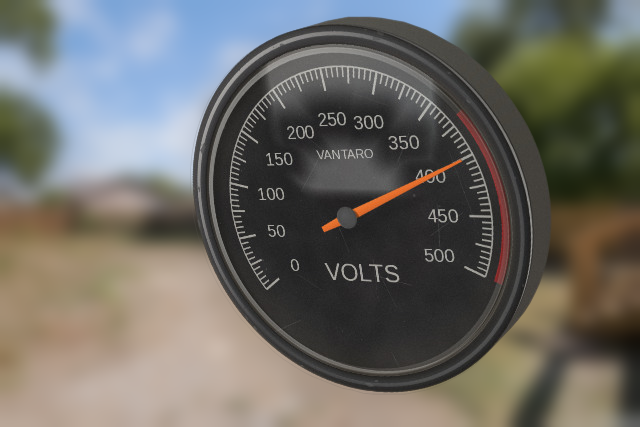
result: {"value": 400, "unit": "V"}
